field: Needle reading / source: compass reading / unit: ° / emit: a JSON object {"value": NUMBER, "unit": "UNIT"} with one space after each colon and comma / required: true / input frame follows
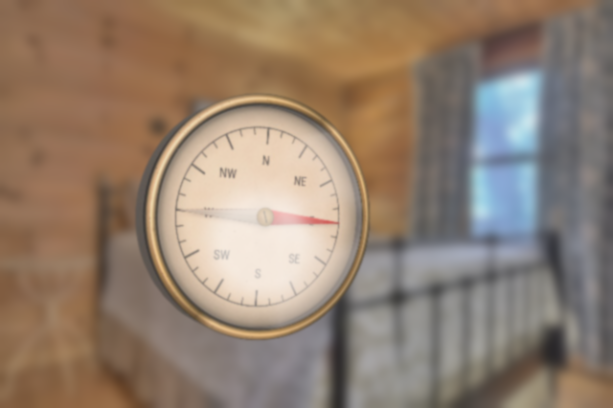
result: {"value": 90, "unit": "°"}
